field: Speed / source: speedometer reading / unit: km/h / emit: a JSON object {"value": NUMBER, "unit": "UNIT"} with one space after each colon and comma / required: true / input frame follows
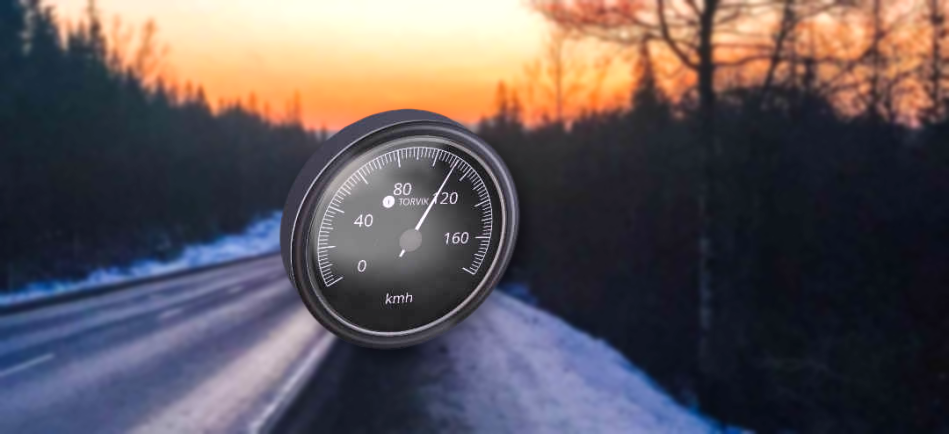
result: {"value": 110, "unit": "km/h"}
